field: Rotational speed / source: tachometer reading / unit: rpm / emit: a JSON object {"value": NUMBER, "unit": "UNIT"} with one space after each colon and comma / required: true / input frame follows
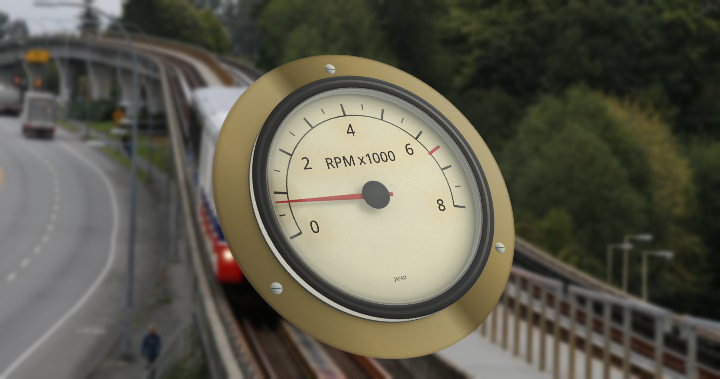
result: {"value": 750, "unit": "rpm"}
